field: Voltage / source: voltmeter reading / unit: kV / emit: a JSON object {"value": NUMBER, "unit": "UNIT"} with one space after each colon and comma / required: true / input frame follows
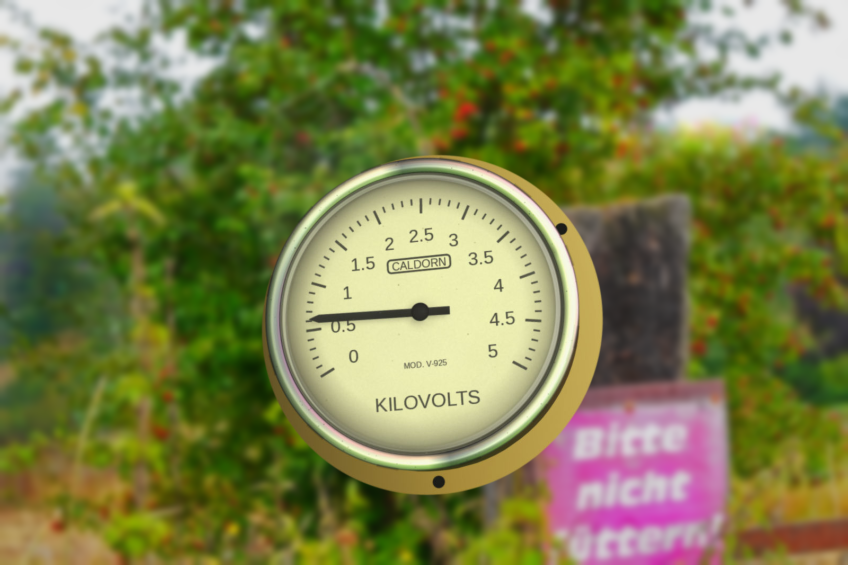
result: {"value": 0.6, "unit": "kV"}
